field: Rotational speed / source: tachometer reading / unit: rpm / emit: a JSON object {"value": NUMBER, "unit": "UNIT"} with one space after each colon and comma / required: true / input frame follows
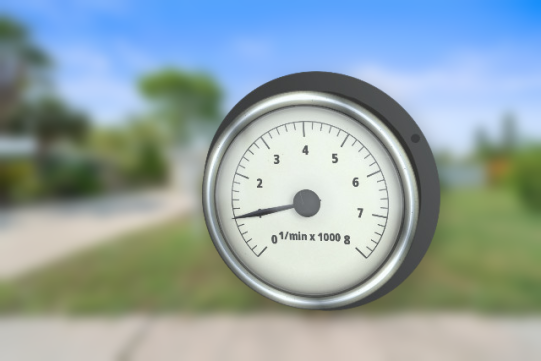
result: {"value": 1000, "unit": "rpm"}
